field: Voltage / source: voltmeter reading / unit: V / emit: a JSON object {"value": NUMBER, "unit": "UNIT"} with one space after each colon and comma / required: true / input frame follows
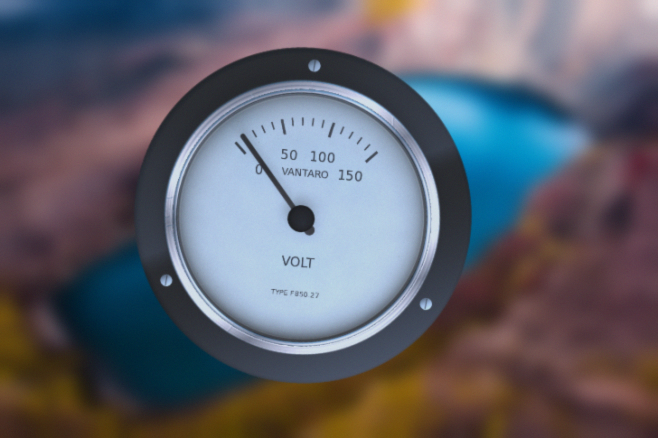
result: {"value": 10, "unit": "V"}
